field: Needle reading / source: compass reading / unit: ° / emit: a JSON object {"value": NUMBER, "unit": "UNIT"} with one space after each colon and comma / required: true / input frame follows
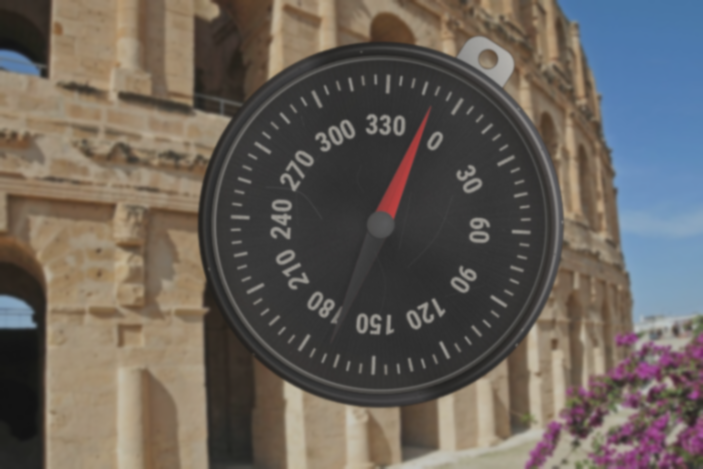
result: {"value": 350, "unit": "°"}
